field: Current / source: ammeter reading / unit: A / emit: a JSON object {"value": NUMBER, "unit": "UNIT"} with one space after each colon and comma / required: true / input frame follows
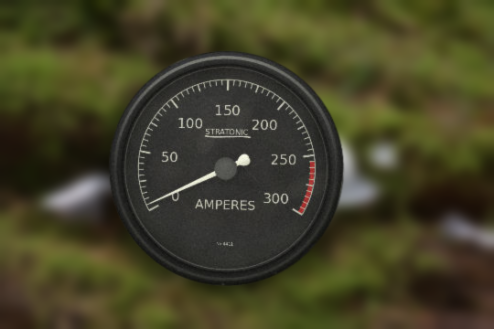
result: {"value": 5, "unit": "A"}
